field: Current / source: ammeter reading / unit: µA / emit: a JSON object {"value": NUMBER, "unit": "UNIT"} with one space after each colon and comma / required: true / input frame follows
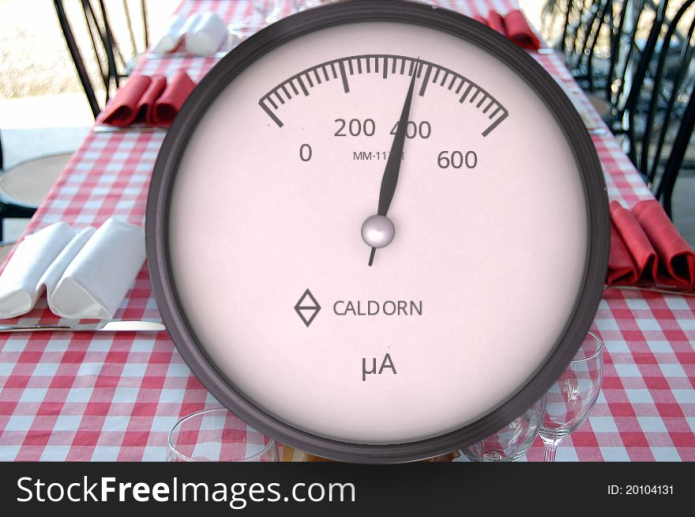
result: {"value": 370, "unit": "µA"}
